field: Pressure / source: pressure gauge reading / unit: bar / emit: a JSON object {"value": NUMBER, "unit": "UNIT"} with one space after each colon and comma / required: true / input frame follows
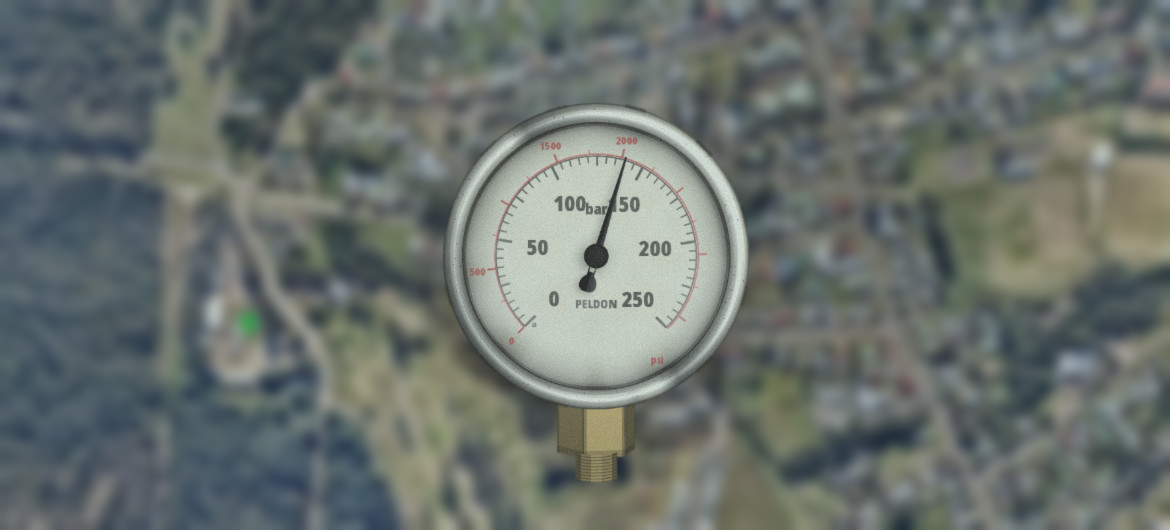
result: {"value": 140, "unit": "bar"}
